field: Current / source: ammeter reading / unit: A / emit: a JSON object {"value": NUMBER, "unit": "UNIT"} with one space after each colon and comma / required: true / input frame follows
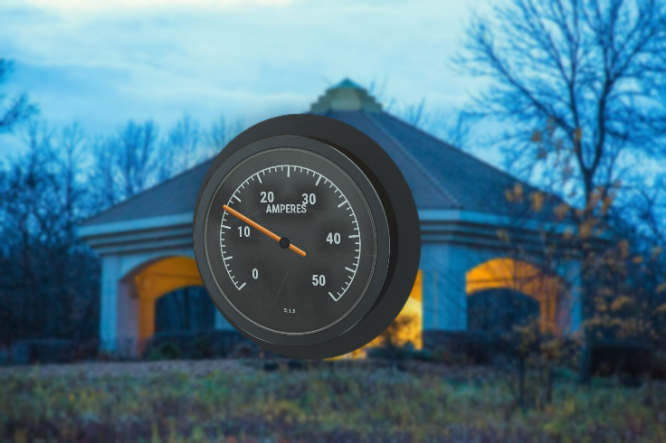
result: {"value": 13, "unit": "A"}
